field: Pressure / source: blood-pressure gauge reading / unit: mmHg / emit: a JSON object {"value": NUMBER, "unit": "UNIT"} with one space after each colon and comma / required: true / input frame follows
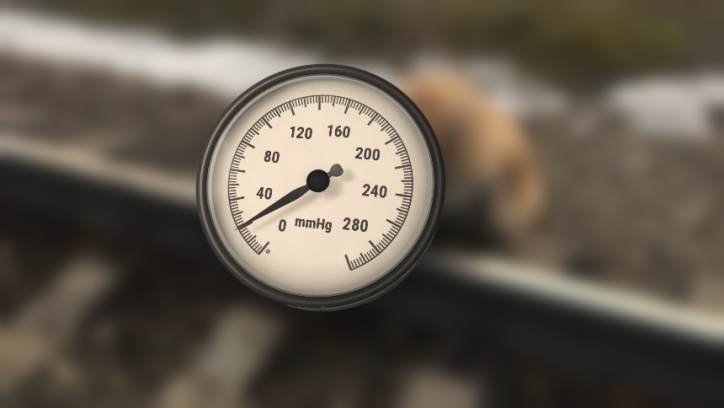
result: {"value": 20, "unit": "mmHg"}
